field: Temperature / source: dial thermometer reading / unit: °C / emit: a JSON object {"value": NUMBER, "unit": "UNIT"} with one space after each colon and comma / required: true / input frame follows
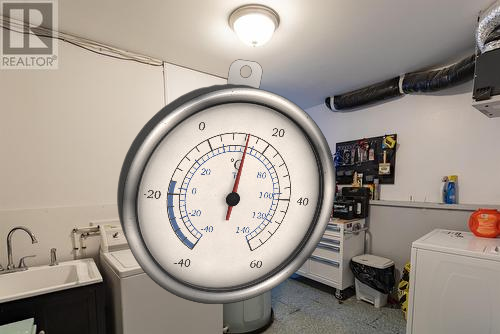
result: {"value": 12, "unit": "°C"}
